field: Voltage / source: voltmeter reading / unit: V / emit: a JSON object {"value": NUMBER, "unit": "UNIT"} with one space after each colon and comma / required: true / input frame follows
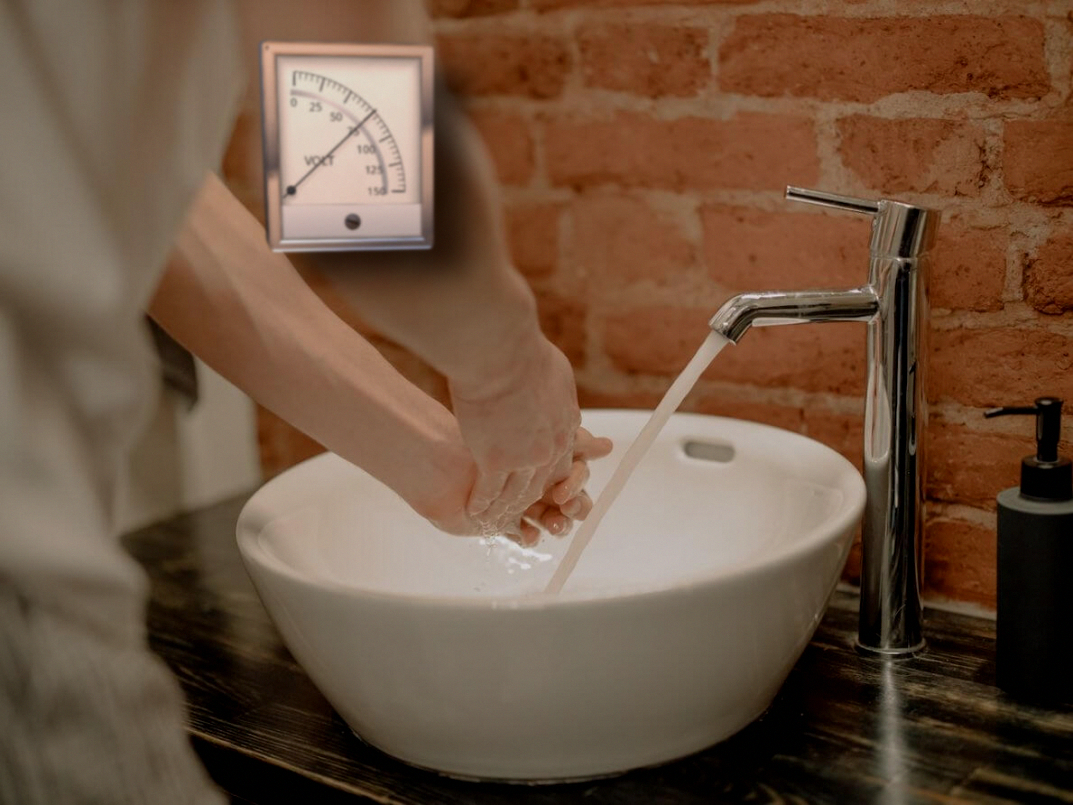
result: {"value": 75, "unit": "V"}
